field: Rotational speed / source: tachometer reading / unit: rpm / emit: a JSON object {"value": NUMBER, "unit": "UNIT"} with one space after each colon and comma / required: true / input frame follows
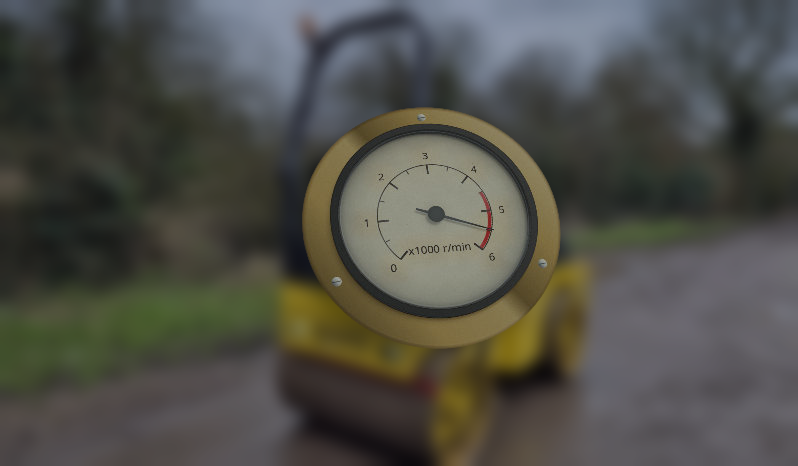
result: {"value": 5500, "unit": "rpm"}
